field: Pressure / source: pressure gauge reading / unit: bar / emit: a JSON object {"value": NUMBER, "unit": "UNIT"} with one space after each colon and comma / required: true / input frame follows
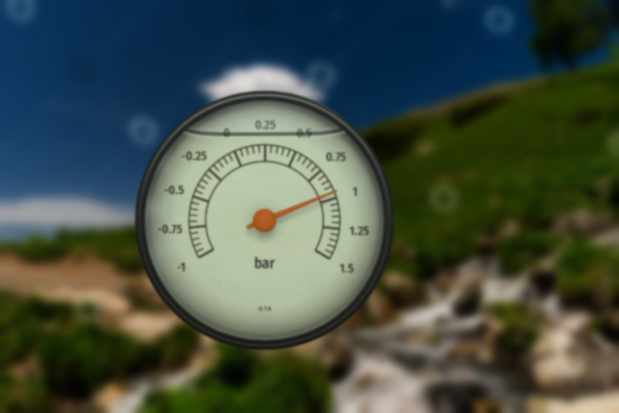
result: {"value": 0.95, "unit": "bar"}
